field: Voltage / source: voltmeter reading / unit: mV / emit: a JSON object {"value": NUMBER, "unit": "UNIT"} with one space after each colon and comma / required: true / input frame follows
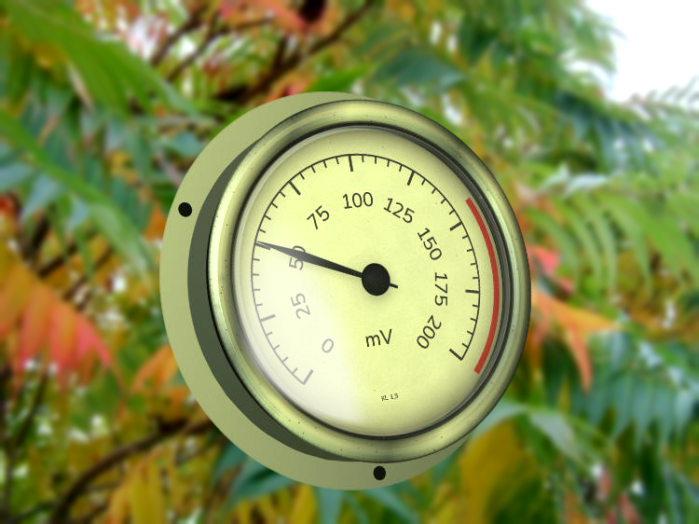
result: {"value": 50, "unit": "mV"}
